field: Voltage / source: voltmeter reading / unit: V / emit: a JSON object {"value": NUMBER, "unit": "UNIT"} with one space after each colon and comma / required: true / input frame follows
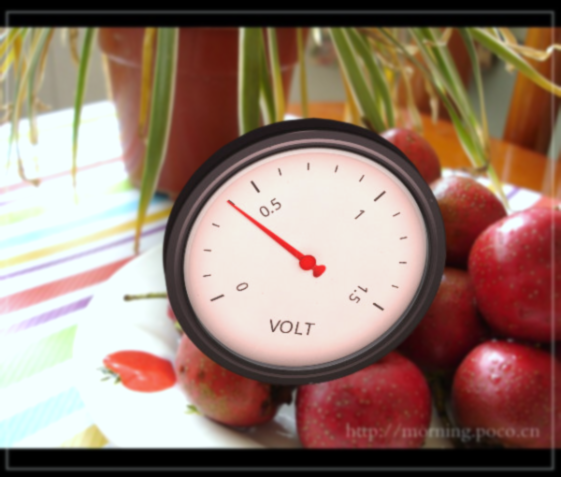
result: {"value": 0.4, "unit": "V"}
